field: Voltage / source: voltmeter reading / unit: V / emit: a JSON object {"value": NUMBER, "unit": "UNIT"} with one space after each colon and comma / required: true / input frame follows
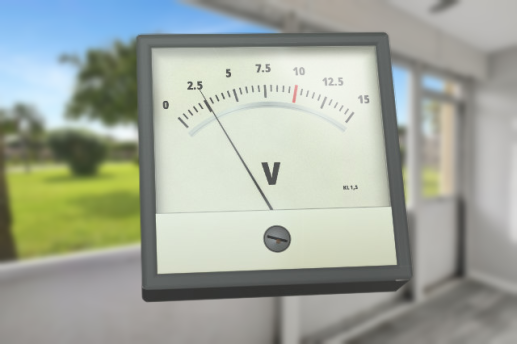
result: {"value": 2.5, "unit": "V"}
